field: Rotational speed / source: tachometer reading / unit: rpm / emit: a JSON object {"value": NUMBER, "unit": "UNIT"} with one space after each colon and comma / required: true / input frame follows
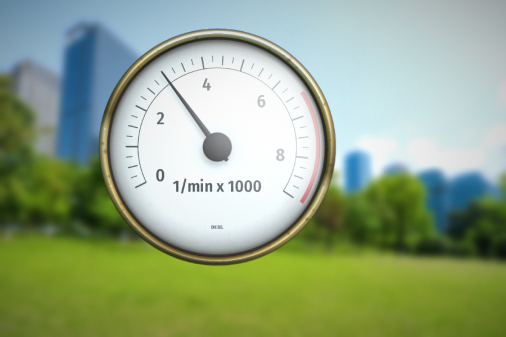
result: {"value": 3000, "unit": "rpm"}
